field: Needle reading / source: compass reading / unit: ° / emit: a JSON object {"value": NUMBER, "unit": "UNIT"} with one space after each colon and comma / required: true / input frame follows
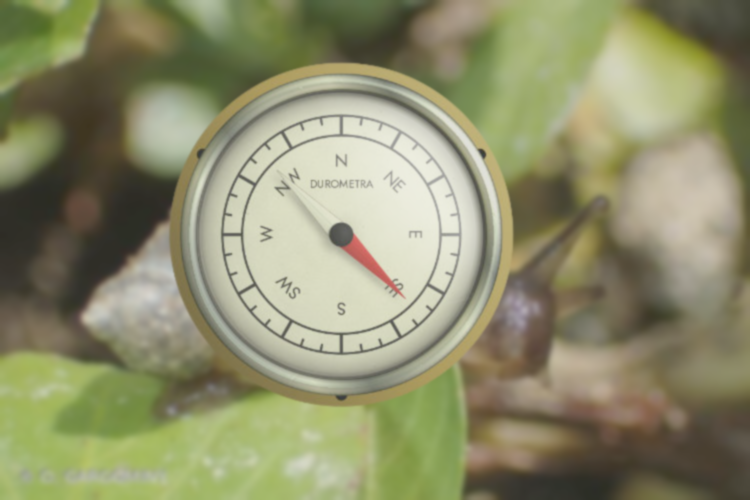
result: {"value": 135, "unit": "°"}
